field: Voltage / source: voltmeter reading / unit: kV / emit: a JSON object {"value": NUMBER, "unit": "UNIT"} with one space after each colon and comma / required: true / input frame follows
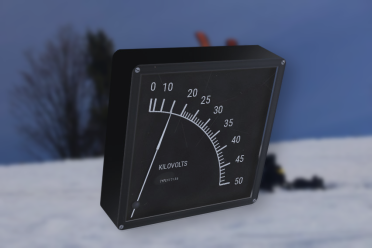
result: {"value": 15, "unit": "kV"}
